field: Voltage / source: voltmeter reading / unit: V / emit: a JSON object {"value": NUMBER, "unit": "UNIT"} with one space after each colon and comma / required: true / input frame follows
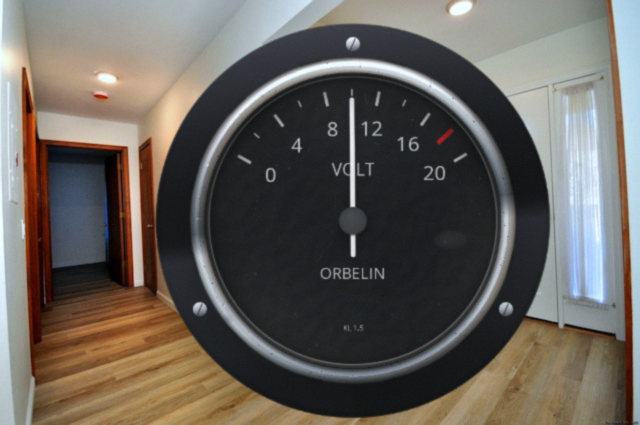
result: {"value": 10, "unit": "V"}
